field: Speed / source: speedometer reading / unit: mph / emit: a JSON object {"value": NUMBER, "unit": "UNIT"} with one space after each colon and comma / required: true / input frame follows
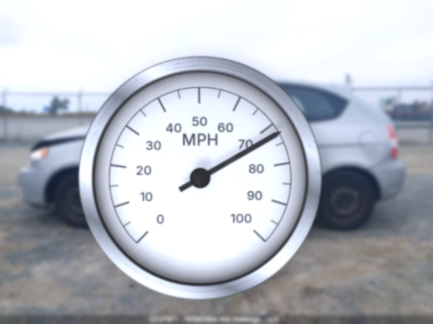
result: {"value": 72.5, "unit": "mph"}
